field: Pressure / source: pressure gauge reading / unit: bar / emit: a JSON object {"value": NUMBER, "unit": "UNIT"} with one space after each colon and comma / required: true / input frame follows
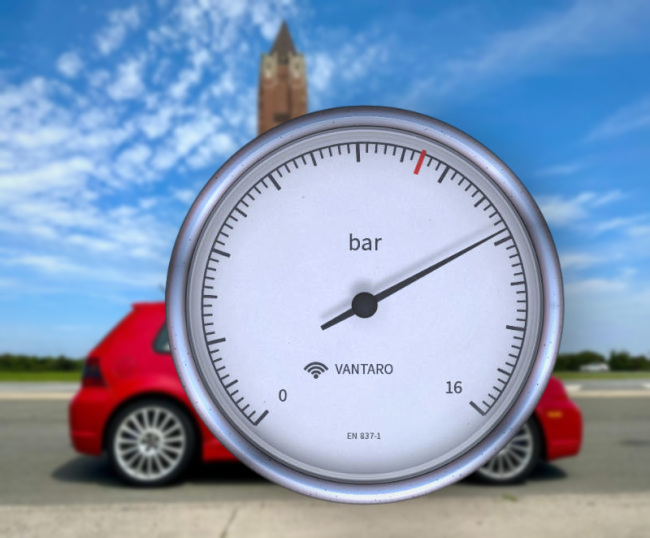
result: {"value": 11.8, "unit": "bar"}
